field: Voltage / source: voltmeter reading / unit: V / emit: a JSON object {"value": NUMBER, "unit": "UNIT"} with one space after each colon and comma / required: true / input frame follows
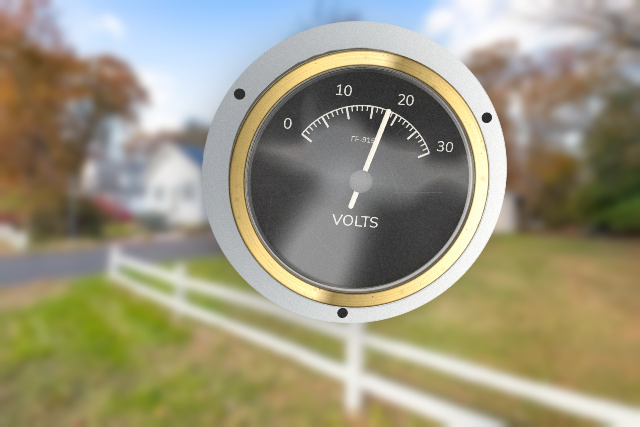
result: {"value": 18, "unit": "V"}
